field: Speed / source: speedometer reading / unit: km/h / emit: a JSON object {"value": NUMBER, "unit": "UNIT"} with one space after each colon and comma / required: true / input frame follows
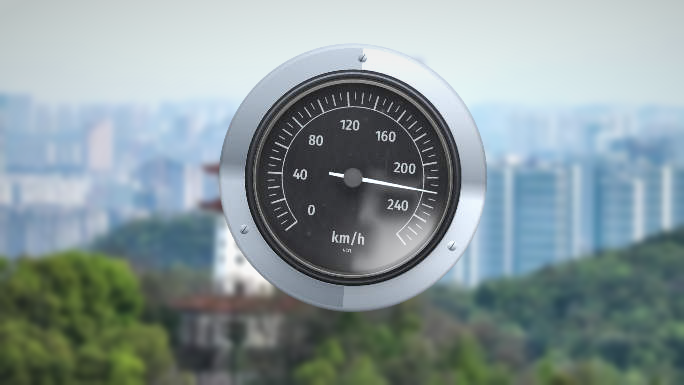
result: {"value": 220, "unit": "km/h"}
